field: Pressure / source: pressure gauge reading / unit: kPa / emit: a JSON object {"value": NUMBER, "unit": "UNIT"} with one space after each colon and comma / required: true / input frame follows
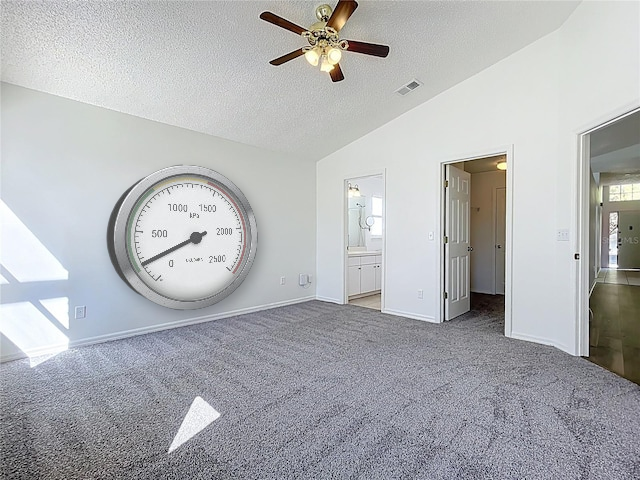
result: {"value": 200, "unit": "kPa"}
